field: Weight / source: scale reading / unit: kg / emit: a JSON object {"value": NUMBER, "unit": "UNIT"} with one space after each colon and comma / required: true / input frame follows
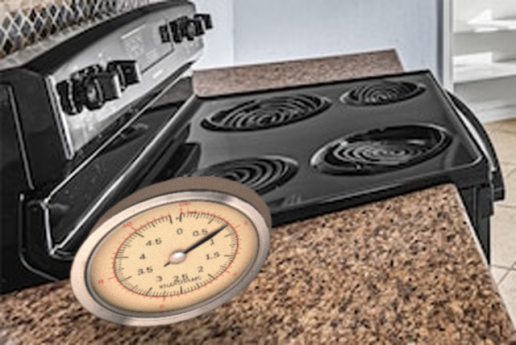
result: {"value": 0.75, "unit": "kg"}
